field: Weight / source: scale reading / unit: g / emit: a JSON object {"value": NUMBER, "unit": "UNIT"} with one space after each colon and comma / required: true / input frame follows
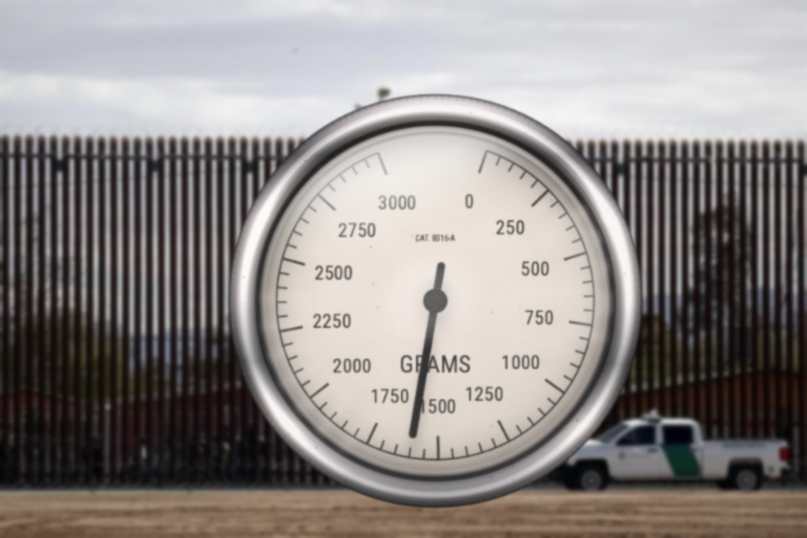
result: {"value": 1600, "unit": "g"}
